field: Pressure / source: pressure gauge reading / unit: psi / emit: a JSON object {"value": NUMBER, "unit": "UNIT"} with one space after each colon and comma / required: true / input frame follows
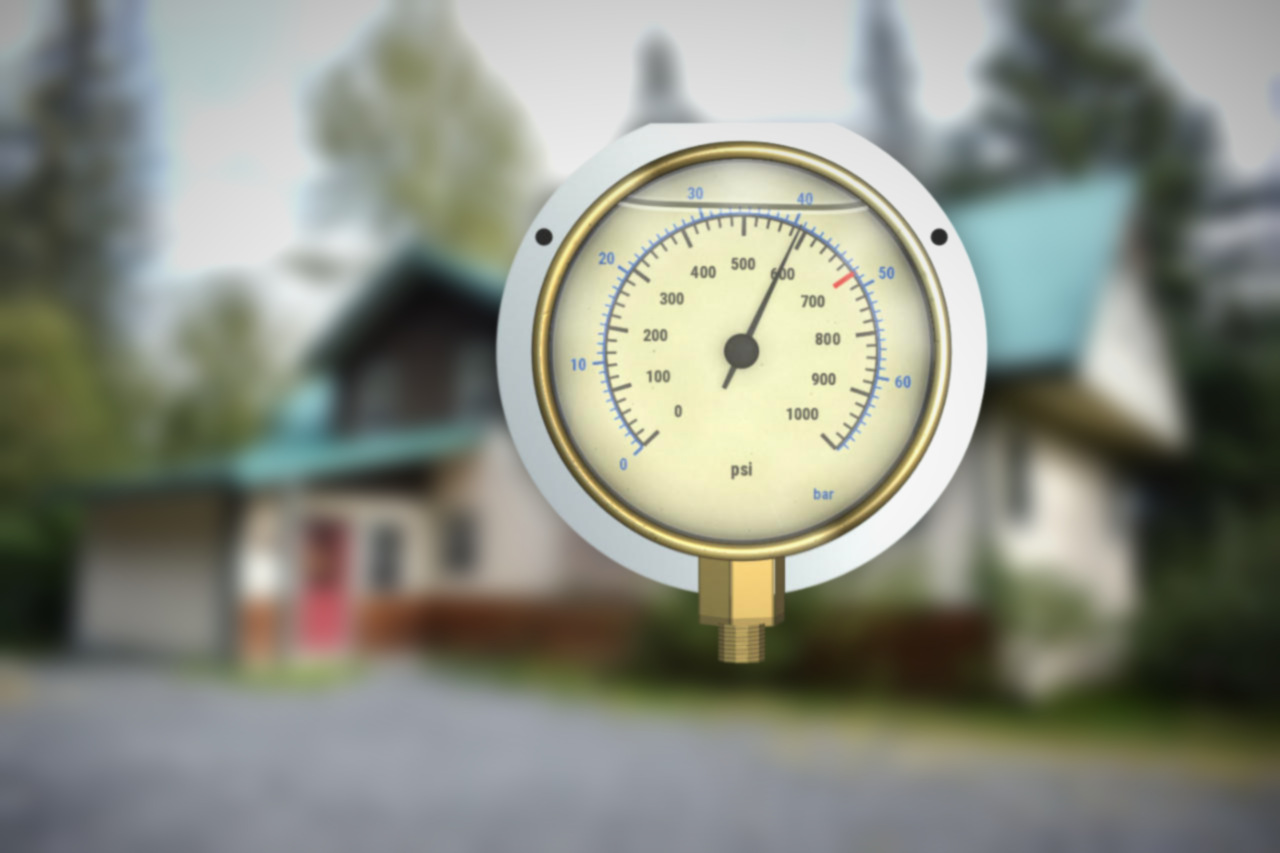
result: {"value": 590, "unit": "psi"}
